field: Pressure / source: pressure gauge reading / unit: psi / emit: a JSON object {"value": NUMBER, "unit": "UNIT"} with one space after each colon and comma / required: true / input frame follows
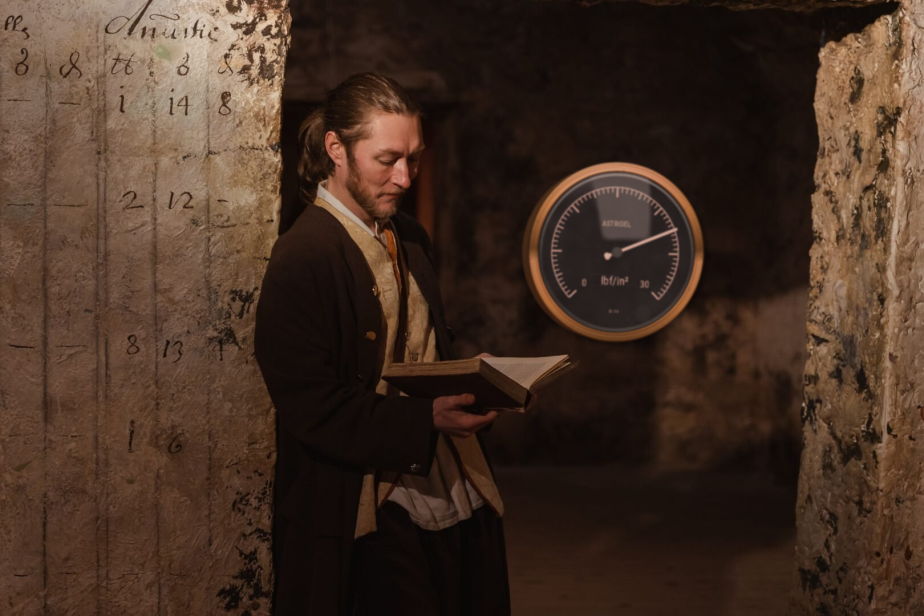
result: {"value": 22.5, "unit": "psi"}
